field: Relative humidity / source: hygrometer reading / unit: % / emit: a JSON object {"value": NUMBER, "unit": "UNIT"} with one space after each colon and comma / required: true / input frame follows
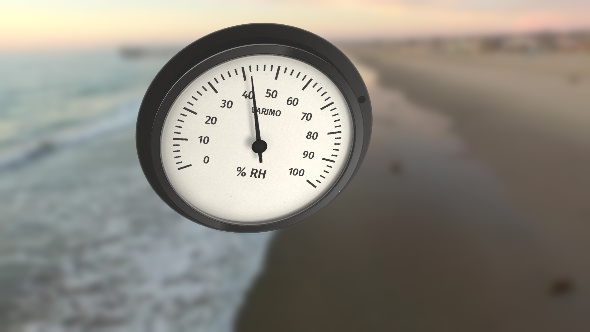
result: {"value": 42, "unit": "%"}
